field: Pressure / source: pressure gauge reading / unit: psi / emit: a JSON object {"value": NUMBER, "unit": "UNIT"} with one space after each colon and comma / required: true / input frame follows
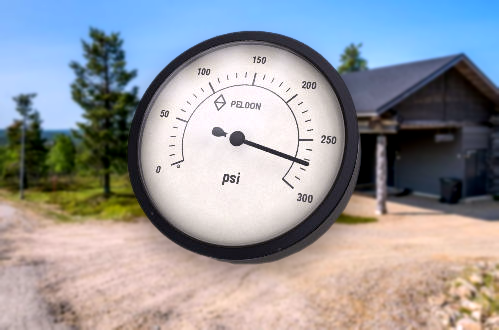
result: {"value": 275, "unit": "psi"}
